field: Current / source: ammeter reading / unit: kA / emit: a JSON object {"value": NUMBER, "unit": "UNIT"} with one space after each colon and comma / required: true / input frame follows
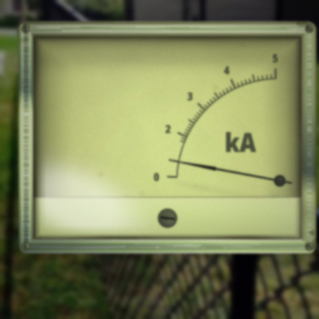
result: {"value": 1, "unit": "kA"}
